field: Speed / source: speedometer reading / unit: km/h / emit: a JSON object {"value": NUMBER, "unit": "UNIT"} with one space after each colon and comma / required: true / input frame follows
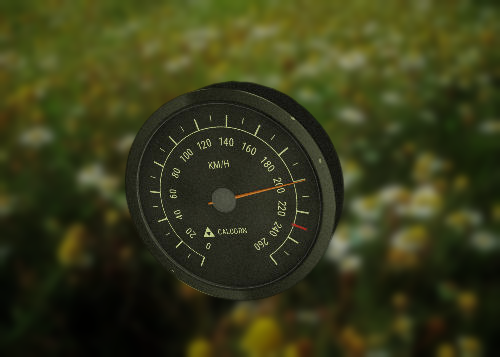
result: {"value": 200, "unit": "km/h"}
